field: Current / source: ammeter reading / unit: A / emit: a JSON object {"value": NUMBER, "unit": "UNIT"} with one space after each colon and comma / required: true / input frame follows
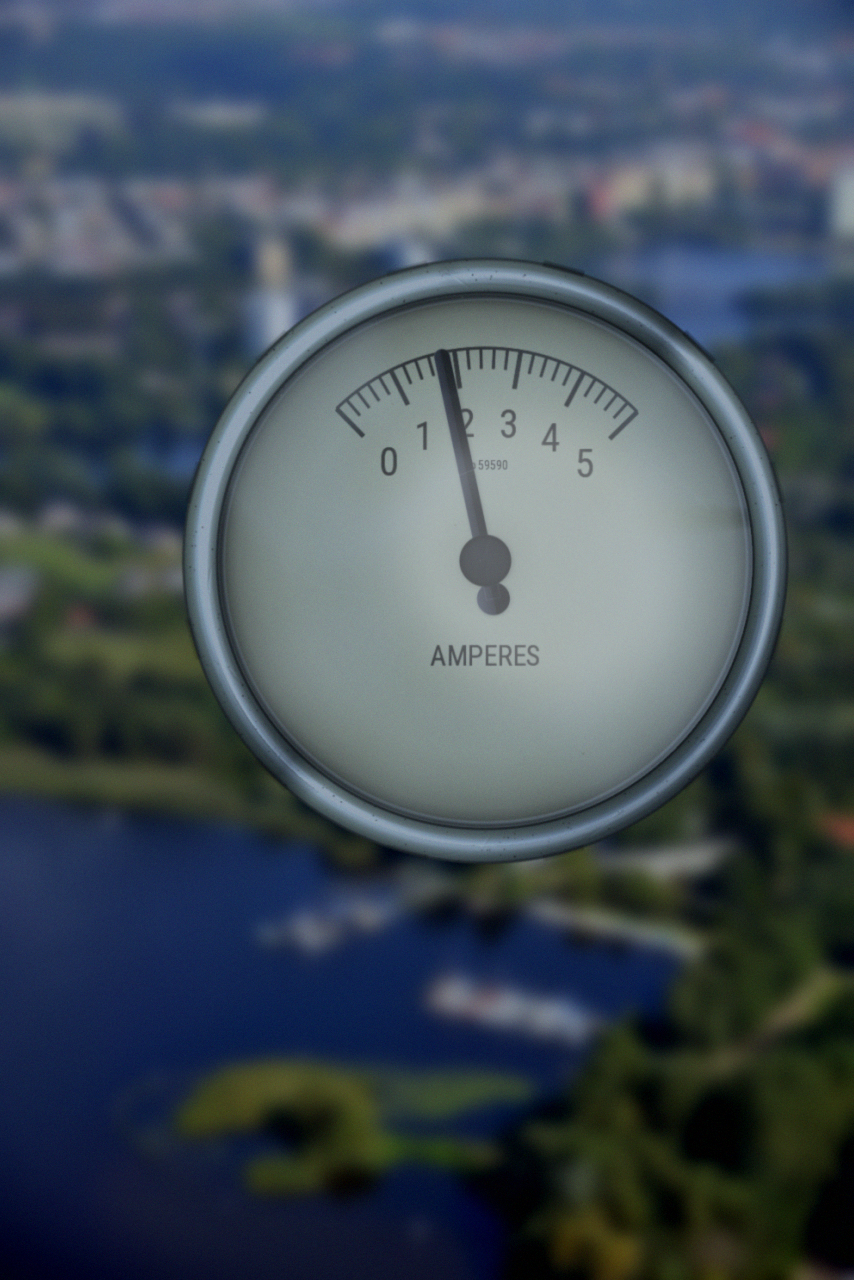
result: {"value": 1.8, "unit": "A"}
